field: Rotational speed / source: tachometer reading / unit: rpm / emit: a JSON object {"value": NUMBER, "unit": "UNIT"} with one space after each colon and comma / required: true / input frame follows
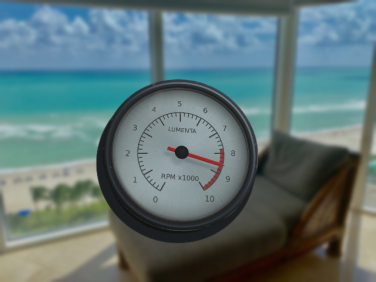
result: {"value": 8600, "unit": "rpm"}
